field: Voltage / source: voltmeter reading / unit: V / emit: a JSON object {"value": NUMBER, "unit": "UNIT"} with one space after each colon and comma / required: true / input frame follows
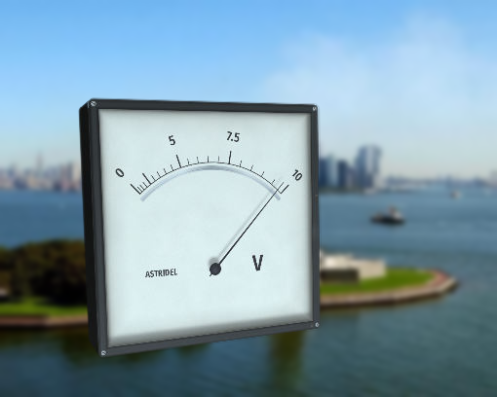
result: {"value": 9.75, "unit": "V"}
